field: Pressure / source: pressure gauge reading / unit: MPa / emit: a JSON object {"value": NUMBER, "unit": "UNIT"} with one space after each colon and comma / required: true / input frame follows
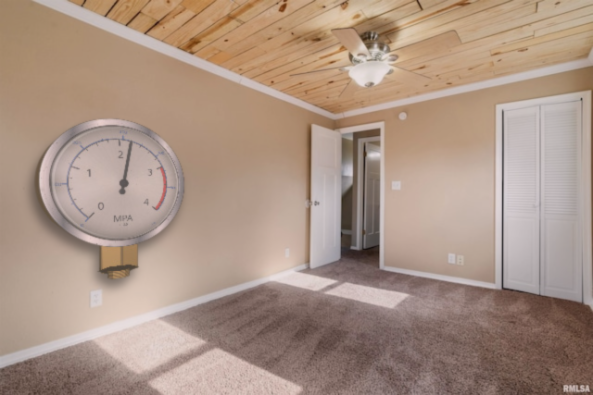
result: {"value": 2.2, "unit": "MPa"}
